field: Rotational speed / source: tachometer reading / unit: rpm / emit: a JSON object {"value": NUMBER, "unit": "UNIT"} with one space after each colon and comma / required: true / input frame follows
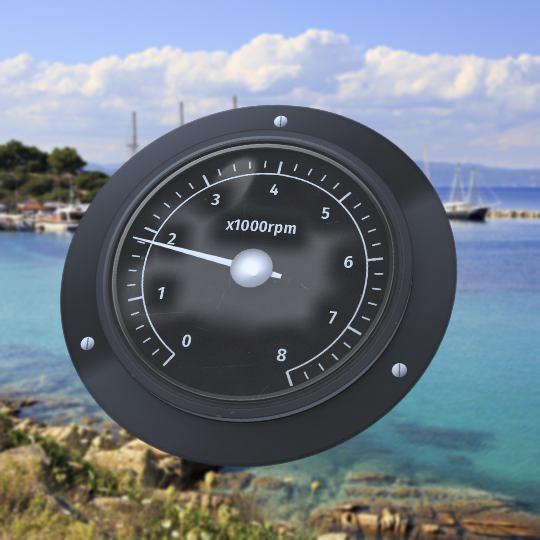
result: {"value": 1800, "unit": "rpm"}
